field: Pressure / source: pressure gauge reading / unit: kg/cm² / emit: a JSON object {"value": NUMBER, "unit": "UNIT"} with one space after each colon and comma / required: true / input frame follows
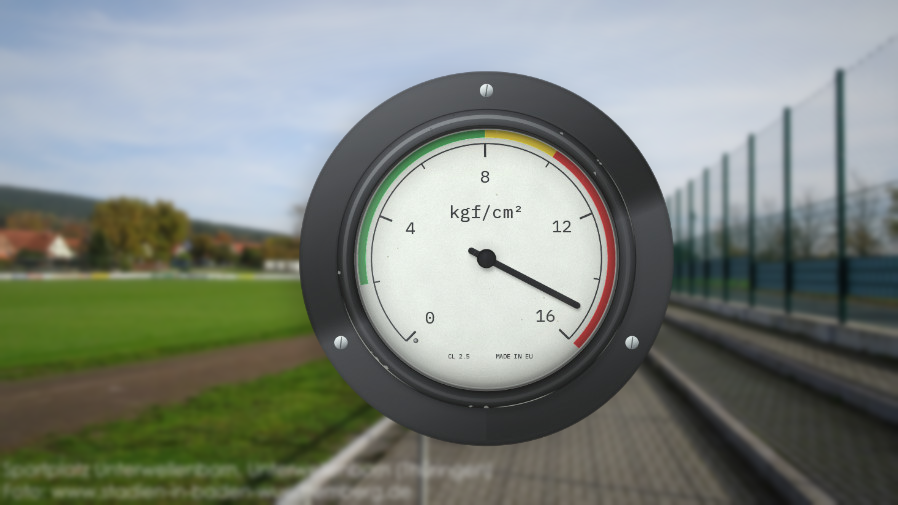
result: {"value": 15, "unit": "kg/cm²"}
